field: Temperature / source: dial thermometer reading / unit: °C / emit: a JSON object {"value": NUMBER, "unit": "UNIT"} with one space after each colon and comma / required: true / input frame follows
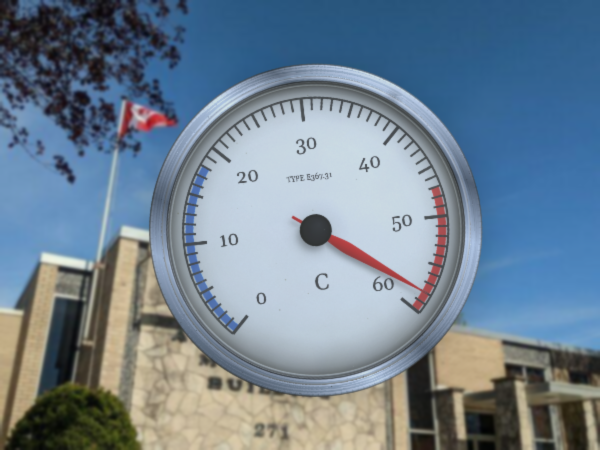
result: {"value": 58, "unit": "°C"}
